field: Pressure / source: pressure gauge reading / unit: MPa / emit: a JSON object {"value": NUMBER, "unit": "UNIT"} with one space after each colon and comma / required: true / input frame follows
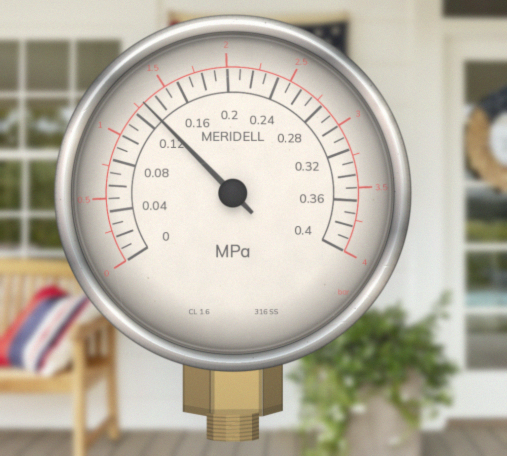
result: {"value": 0.13, "unit": "MPa"}
